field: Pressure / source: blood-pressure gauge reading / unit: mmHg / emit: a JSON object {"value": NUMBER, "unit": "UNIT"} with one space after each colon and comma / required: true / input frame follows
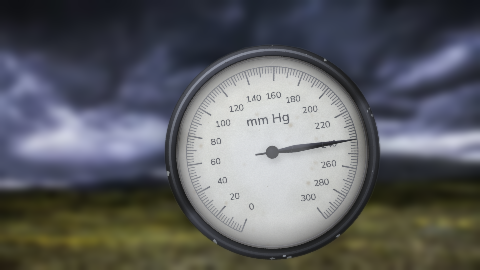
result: {"value": 240, "unit": "mmHg"}
